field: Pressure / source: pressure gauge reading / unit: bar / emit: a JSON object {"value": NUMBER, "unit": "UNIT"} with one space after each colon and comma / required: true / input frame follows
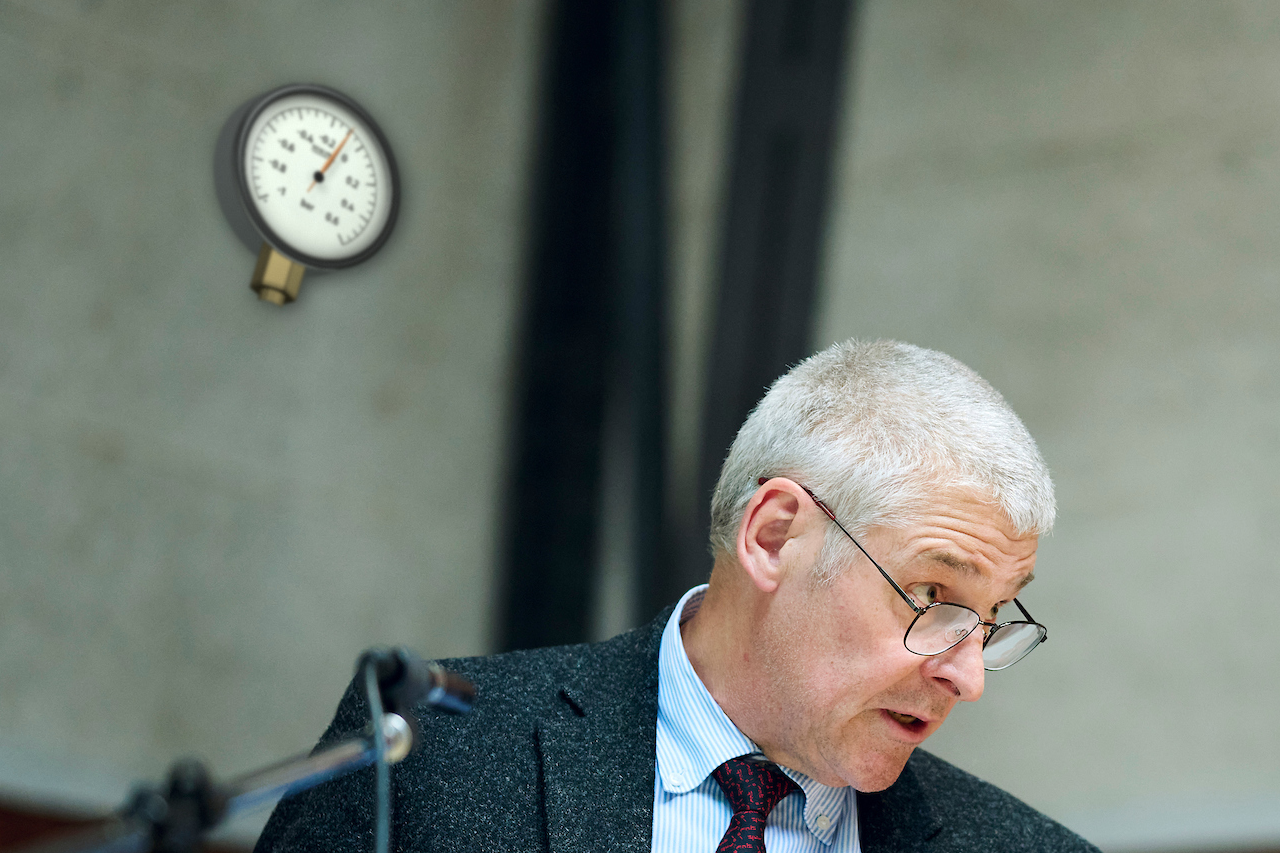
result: {"value": -0.1, "unit": "bar"}
